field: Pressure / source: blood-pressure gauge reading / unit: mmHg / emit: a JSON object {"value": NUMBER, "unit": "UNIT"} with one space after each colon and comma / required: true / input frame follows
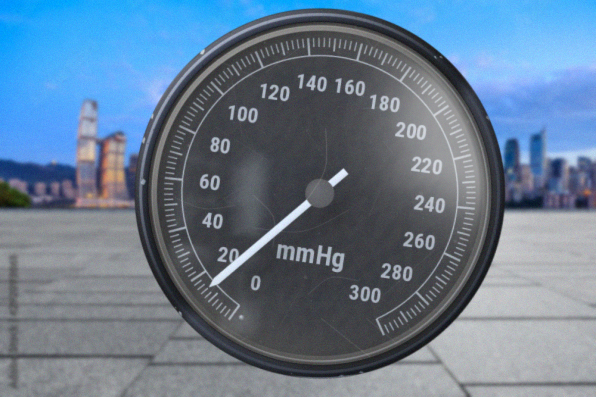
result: {"value": 14, "unit": "mmHg"}
